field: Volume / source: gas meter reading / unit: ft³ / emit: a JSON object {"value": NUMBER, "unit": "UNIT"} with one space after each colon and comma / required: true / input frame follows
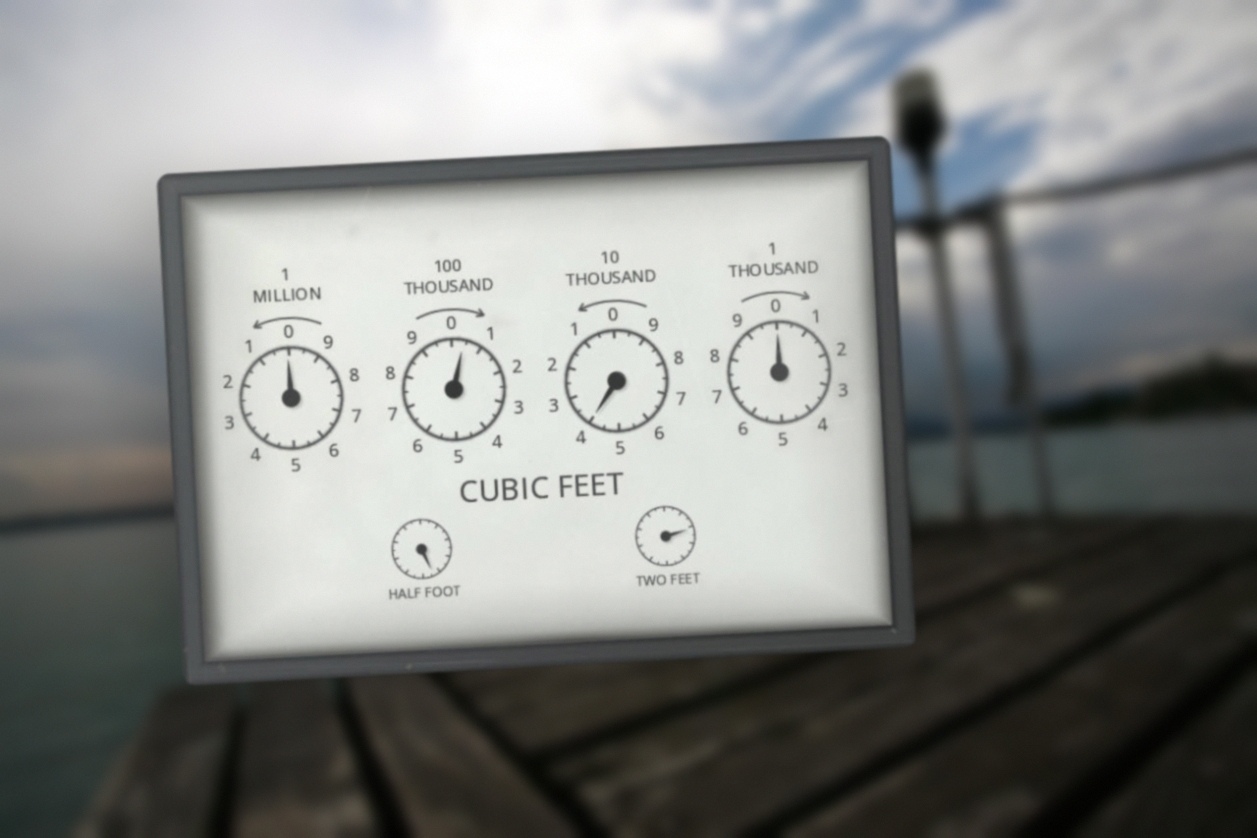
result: {"value": 4000, "unit": "ft³"}
